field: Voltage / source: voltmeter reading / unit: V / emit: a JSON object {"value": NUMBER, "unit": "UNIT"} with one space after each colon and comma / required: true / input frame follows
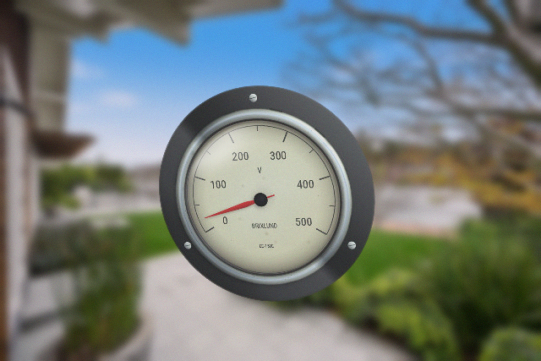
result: {"value": 25, "unit": "V"}
